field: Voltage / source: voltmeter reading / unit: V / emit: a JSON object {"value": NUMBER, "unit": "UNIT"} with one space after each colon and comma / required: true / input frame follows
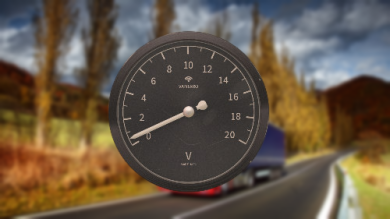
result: {"value": 0.5, "unit": "V"}
